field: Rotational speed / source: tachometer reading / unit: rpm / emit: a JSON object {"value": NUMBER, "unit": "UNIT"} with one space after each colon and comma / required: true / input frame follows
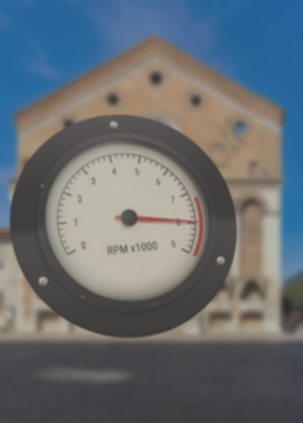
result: {"value": 8000, "unit": "rpm"}
